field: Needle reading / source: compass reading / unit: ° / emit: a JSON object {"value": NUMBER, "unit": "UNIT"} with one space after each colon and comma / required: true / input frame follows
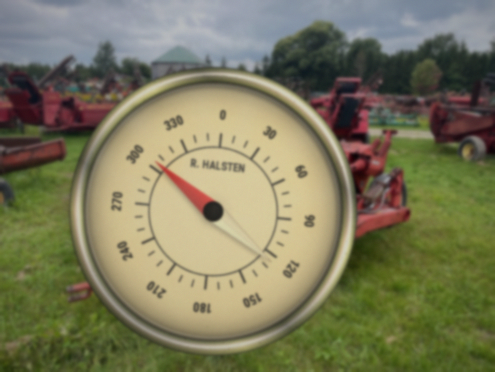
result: {"value": 305, "unit": "°"}
